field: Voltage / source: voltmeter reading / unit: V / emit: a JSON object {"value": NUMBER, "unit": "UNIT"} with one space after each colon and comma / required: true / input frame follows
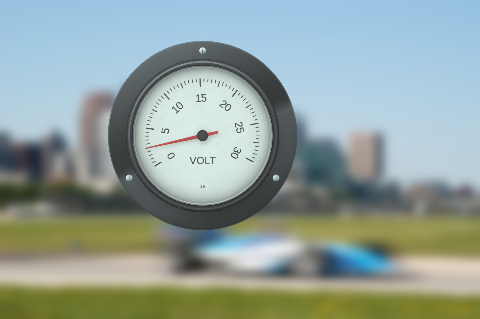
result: {"value": 2.5, "unit": "V"}
